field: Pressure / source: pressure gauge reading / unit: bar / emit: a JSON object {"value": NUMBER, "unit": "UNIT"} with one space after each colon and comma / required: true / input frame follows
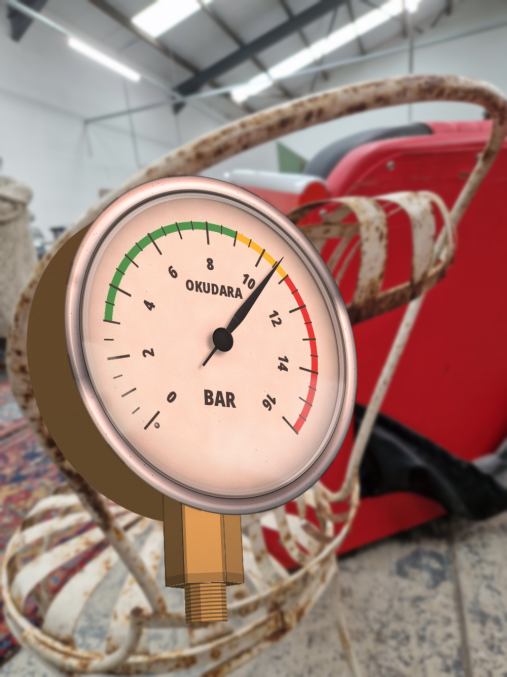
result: {"value": 10.5, "unit": "bar"}
